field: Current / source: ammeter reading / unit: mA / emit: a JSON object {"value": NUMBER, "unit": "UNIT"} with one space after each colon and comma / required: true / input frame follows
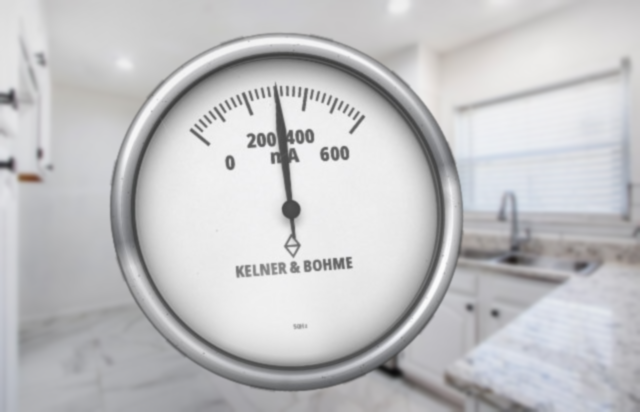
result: {"value": 300, "unit": "mA"}
